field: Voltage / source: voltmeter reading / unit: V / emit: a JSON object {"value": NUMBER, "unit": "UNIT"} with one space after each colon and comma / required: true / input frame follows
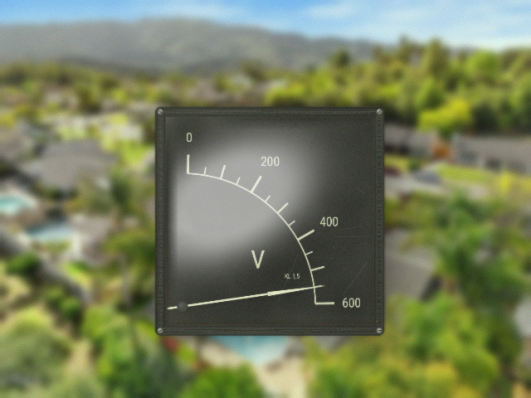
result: {"value": 550, "unit": "V"}
